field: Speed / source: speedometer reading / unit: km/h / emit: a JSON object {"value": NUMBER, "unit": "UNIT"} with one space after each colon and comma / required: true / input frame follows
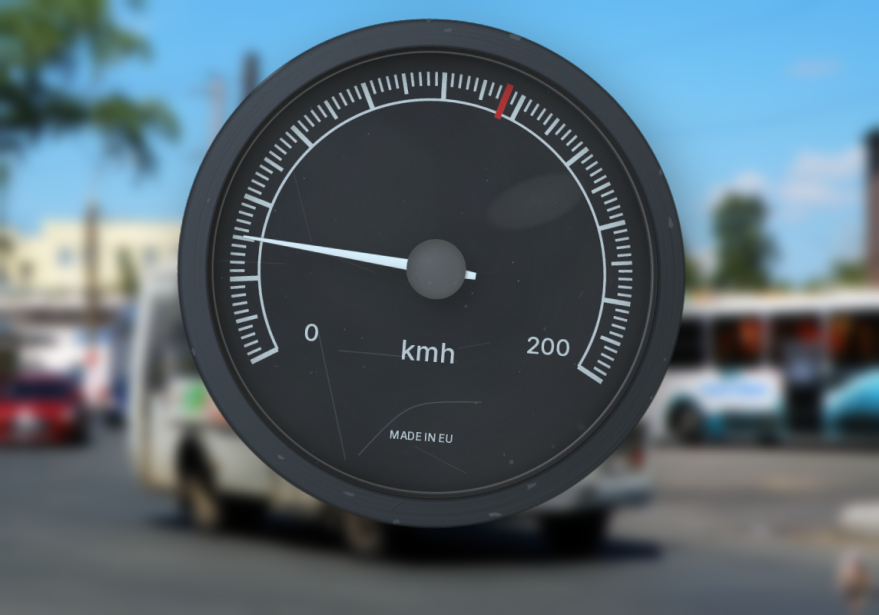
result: {"value": 30, "unit": "km/h"}
